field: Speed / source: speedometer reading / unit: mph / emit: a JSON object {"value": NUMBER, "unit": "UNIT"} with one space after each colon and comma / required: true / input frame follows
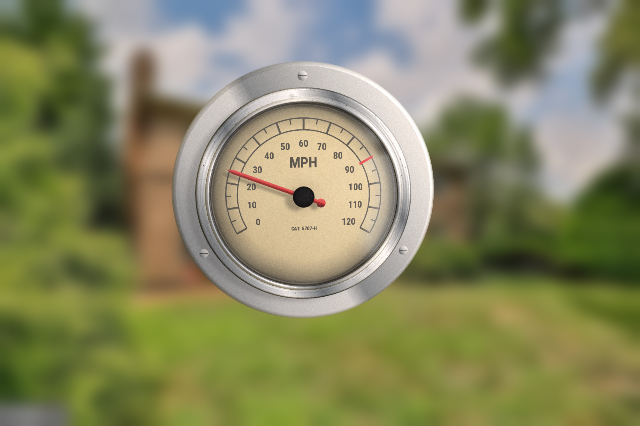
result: {"value": 25, "unit": "mph"}
